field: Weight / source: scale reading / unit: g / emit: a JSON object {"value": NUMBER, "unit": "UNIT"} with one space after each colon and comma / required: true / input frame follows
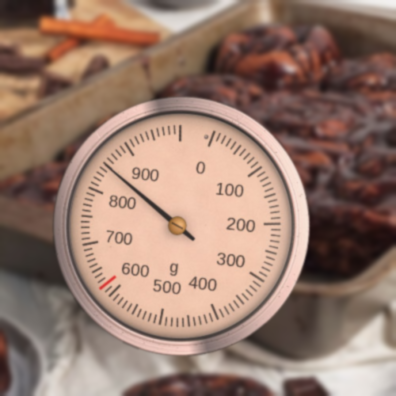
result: {"value": 850, "unit": "g"}
